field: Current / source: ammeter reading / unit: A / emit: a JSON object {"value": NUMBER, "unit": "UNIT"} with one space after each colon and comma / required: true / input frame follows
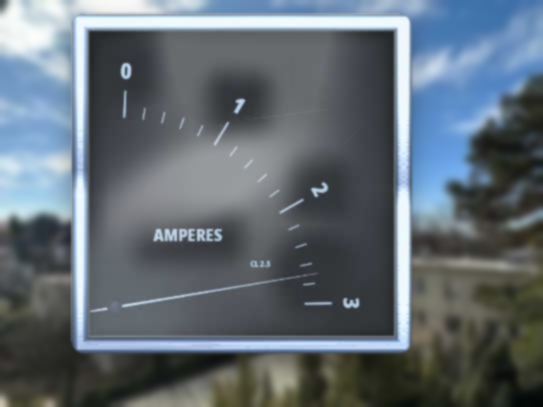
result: {"value": 2.7, "unit": "A"}
